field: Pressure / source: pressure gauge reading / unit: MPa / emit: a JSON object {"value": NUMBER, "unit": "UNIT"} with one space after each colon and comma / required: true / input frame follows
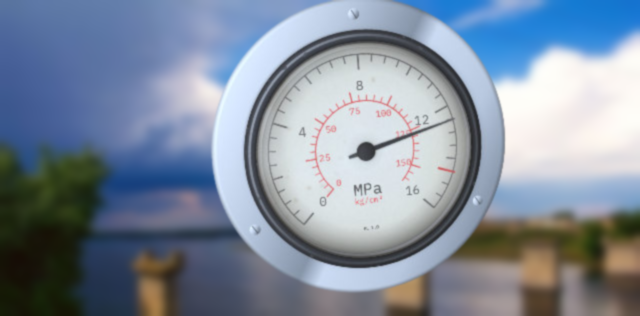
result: {"value": 12.5, "unit": "MPa"}
